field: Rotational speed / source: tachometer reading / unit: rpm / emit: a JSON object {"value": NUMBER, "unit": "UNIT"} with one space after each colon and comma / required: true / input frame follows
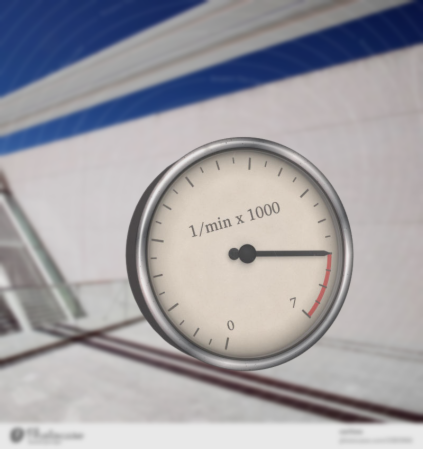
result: {"value": 6000, "unit": "rpm"}
